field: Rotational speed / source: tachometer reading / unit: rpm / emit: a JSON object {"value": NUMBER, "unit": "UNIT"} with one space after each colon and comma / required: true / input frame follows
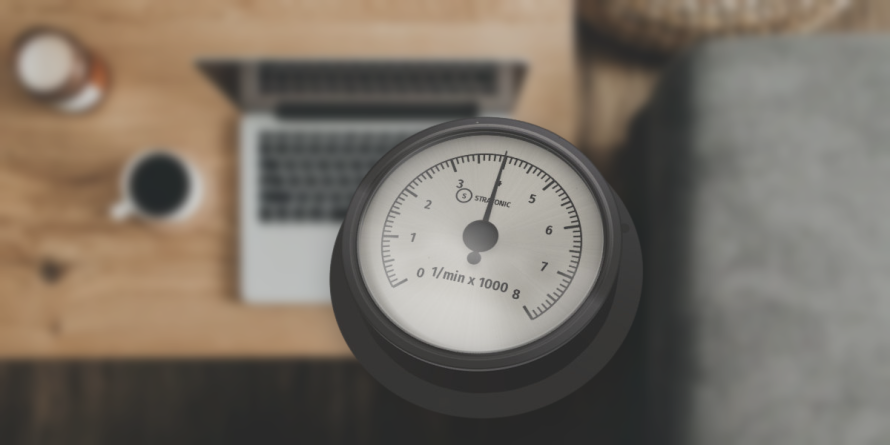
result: {"value": 4000, "unit": "rpm"}
